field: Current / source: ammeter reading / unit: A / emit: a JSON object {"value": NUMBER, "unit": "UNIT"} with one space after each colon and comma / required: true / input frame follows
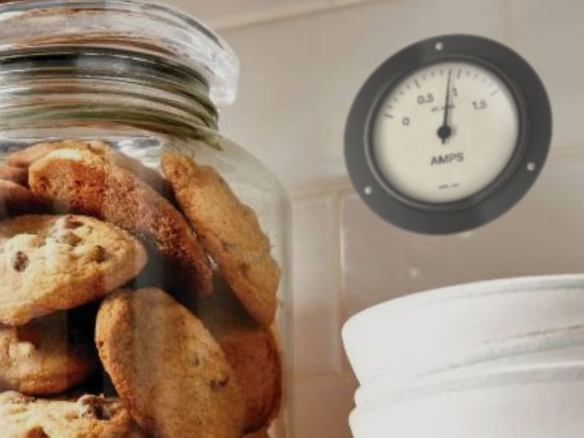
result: {"value": 0.9, "unit": "A"}
